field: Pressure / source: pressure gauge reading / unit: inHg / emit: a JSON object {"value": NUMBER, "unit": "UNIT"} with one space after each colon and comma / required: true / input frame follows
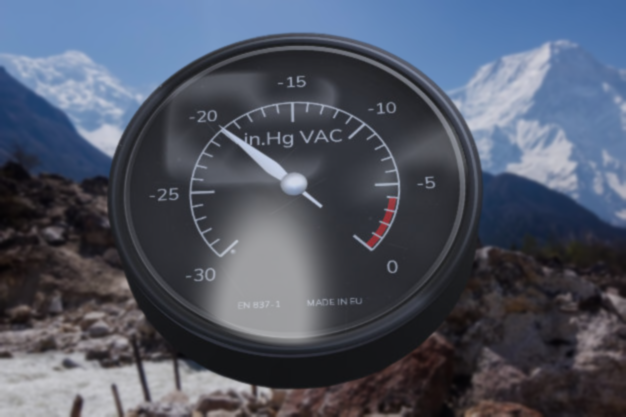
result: {"value": -20, "unit": "inHg"}
